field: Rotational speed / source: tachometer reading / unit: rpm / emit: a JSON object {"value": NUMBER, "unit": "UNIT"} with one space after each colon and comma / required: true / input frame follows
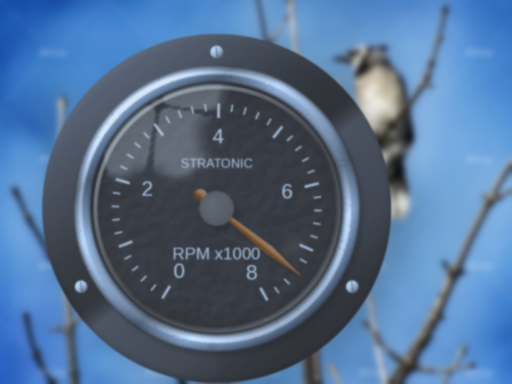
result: {"value": 7400, "unit": "rpm"}
